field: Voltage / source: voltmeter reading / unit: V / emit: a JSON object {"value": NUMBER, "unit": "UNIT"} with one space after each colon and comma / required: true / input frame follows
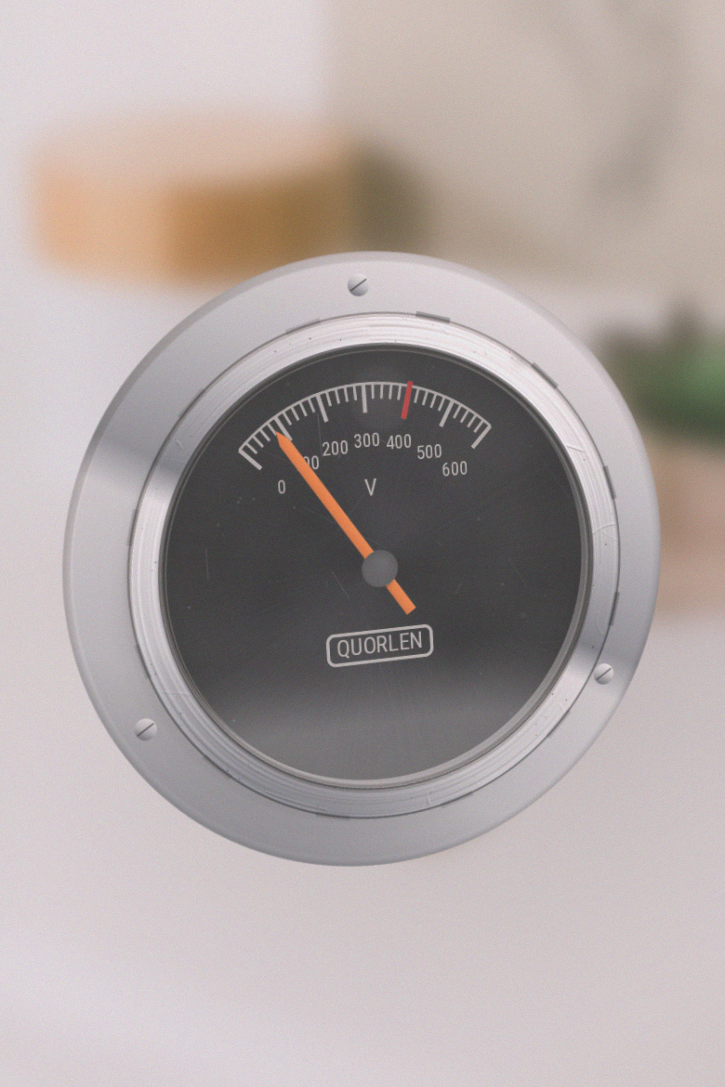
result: {"value": 80, "unit": "V"}
